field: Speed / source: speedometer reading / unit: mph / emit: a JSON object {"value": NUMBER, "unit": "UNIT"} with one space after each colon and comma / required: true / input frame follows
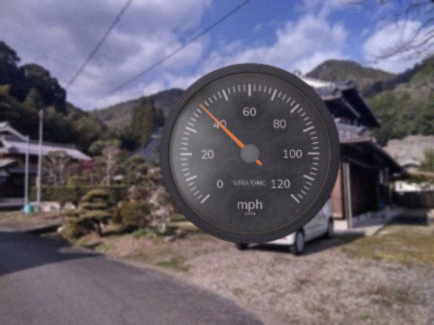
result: {"value": 40, "unit": "mph"}
